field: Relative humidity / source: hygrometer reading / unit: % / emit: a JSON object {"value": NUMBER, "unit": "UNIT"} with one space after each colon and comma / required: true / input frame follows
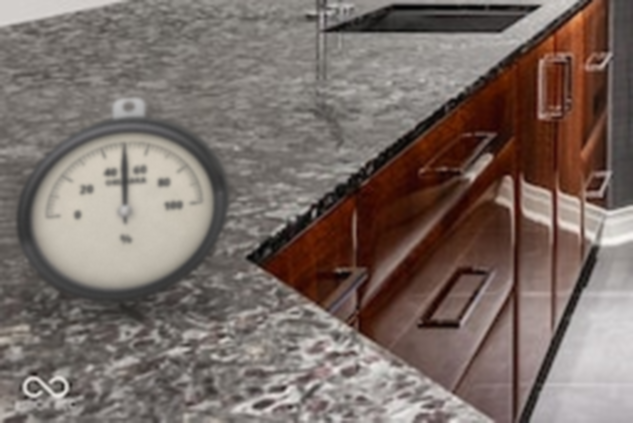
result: {"value": 50, "unit": "%"}
